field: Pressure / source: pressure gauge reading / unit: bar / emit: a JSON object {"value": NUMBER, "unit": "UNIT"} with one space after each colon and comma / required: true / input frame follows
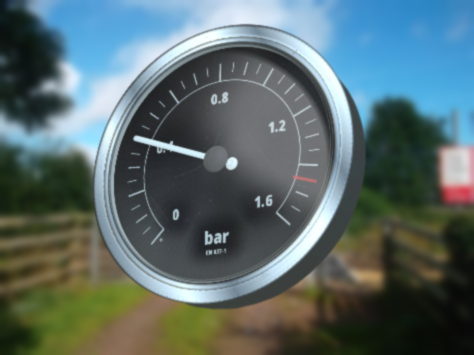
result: {"value": 0.4, "unit": "bar"}
